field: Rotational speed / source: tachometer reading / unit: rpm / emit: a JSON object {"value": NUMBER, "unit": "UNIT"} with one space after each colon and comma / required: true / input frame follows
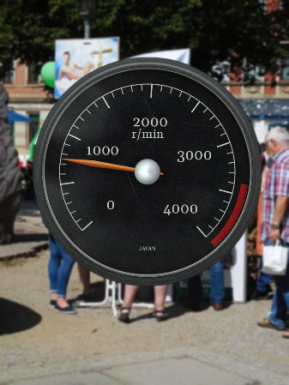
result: {"value": 750, "unit": "rpm"}
